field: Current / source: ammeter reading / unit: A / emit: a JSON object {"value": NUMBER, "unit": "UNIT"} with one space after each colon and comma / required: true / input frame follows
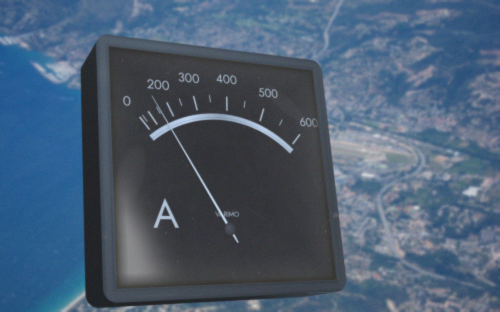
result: {"value": 150, "unit": "A"}
